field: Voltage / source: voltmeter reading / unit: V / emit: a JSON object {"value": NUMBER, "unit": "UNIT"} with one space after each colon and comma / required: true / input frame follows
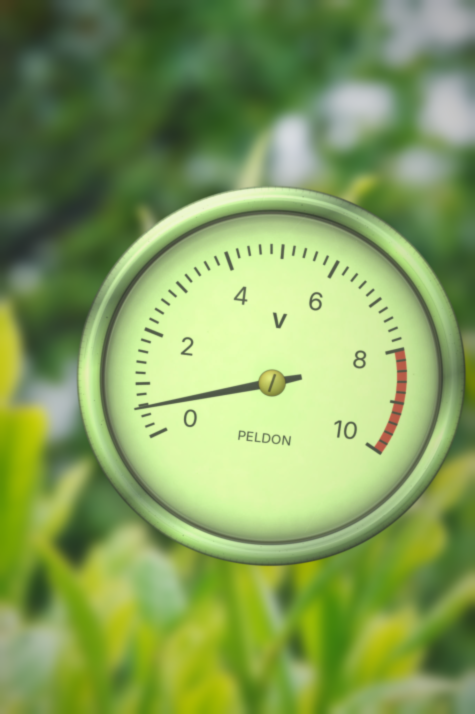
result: {"value": 0.6, "unit": "V"}
